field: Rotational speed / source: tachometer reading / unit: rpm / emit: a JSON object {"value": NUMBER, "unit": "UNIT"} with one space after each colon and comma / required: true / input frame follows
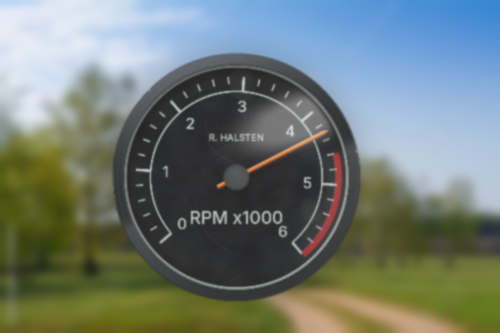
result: {"value": 4300, "unit": "rpm"}
